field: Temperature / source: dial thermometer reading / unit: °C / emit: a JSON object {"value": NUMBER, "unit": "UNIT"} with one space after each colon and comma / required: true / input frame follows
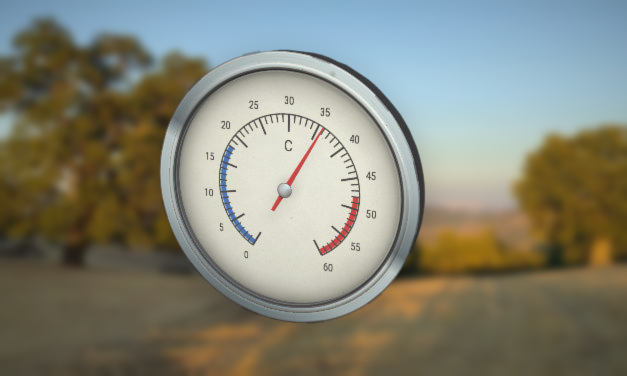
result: {"value": 36, "unit": "°C"}
